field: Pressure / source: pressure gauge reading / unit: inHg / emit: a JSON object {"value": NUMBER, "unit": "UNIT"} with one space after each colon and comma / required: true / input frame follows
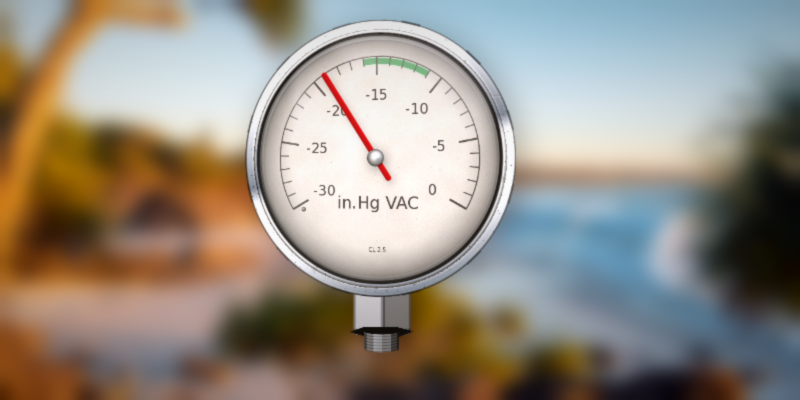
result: {"value": -19, "unit": "inHg"}
